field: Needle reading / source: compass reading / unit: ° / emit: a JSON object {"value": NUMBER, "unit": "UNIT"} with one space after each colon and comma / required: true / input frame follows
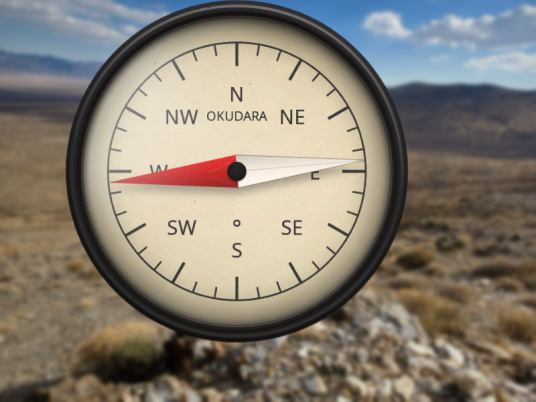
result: {"value": 265, "unit": "°"}
